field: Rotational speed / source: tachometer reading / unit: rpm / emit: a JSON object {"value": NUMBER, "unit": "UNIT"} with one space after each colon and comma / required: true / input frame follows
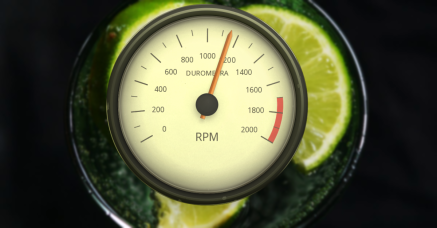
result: {"value": 1150, "unit": "rpm"}
